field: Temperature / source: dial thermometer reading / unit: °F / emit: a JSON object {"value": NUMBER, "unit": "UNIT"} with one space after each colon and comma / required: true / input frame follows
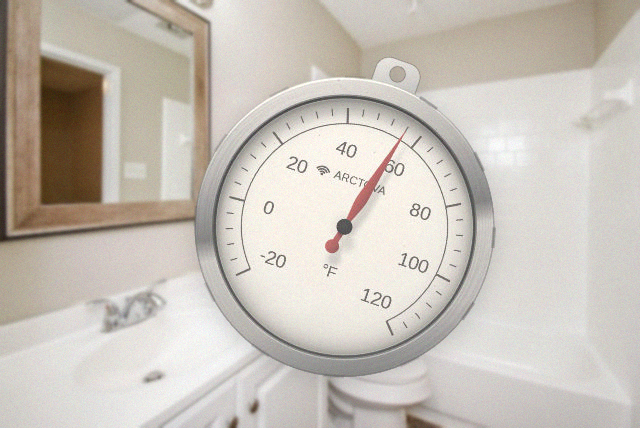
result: {"value": 56, "unit": "°F"}
